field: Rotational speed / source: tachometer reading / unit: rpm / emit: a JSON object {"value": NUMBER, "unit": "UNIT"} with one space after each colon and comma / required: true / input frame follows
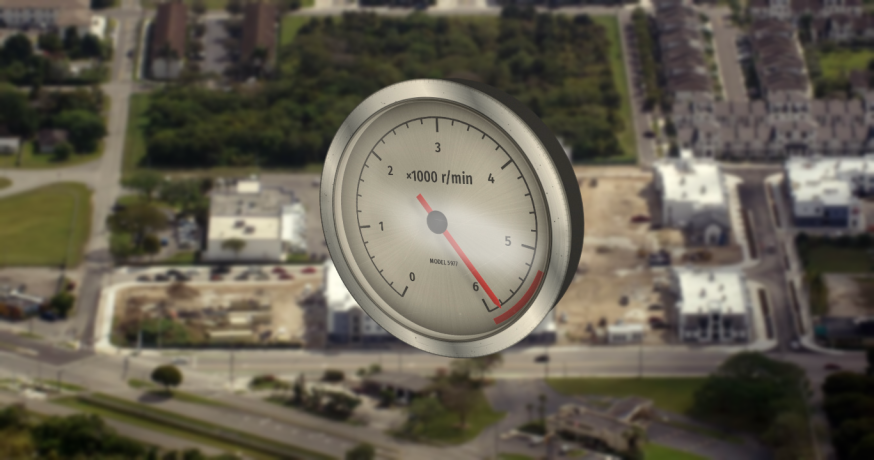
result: {"value": 5800, "unit": "rpm"}
